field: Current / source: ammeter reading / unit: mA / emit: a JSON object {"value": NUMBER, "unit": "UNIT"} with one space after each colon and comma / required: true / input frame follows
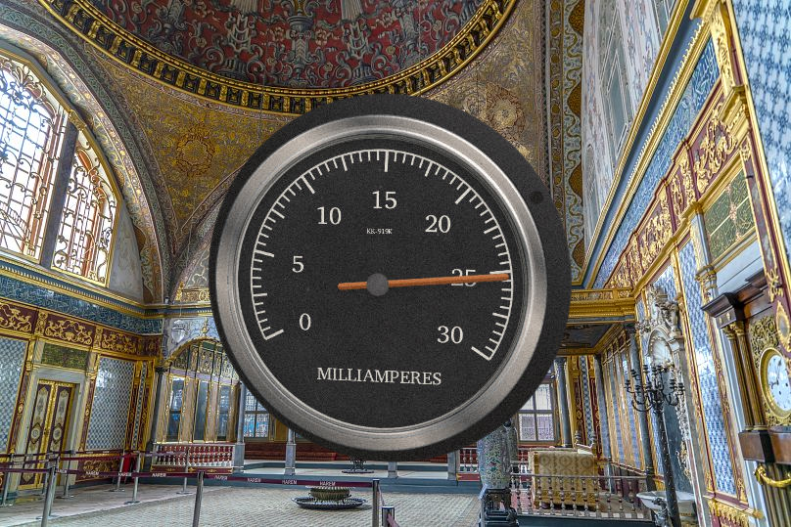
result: {"value": 25.25, "unit": "mA"}
